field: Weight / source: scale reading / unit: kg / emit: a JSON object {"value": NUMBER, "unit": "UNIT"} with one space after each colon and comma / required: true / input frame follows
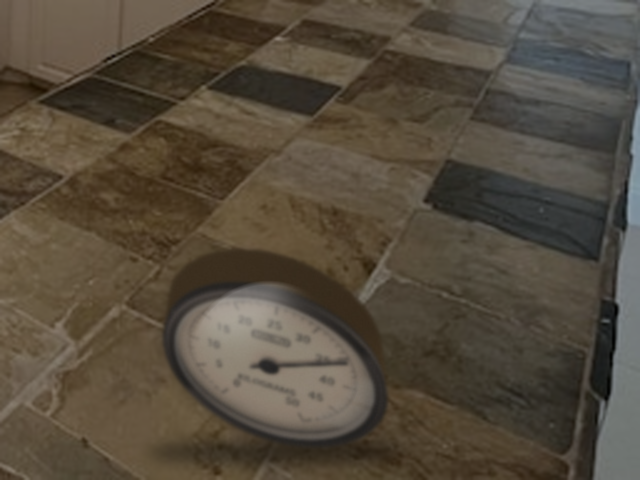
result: {"value": 35, "unit": "kg"}
